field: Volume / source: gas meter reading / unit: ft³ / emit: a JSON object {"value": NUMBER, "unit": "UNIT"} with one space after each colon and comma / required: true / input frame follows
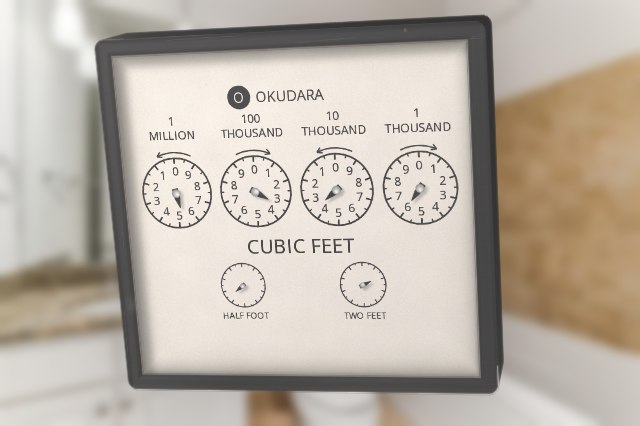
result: {"value": 533600, "unit": "ft³"}
